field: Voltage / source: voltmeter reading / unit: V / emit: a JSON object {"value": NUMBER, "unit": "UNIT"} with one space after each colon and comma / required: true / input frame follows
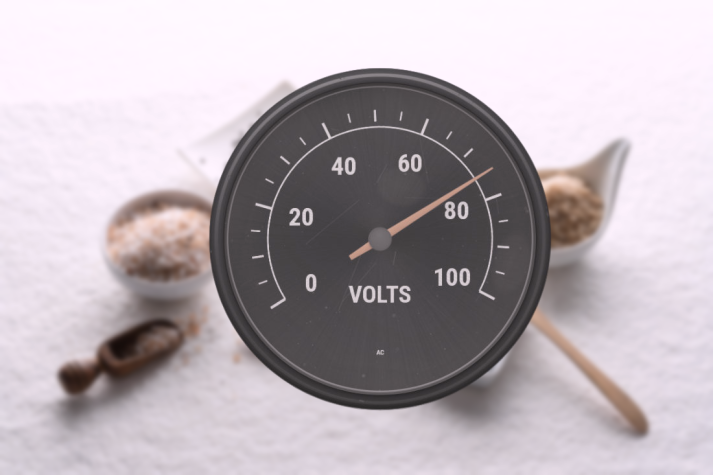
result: {"value": 75, "unit": "V"}
